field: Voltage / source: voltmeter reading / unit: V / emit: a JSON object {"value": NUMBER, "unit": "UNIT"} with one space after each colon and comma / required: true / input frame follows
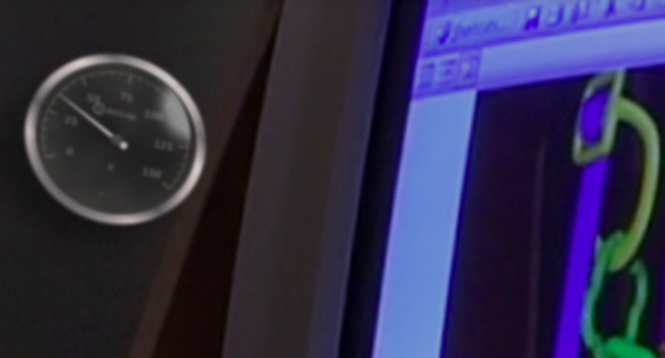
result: {"value": 35, "unit": "V"}
